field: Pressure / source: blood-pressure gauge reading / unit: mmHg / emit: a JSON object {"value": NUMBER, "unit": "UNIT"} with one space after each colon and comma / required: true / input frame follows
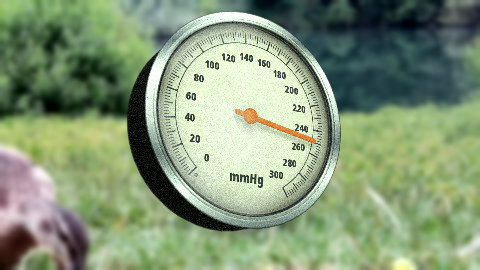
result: {"value": 250, "unit": "mmHg"}
